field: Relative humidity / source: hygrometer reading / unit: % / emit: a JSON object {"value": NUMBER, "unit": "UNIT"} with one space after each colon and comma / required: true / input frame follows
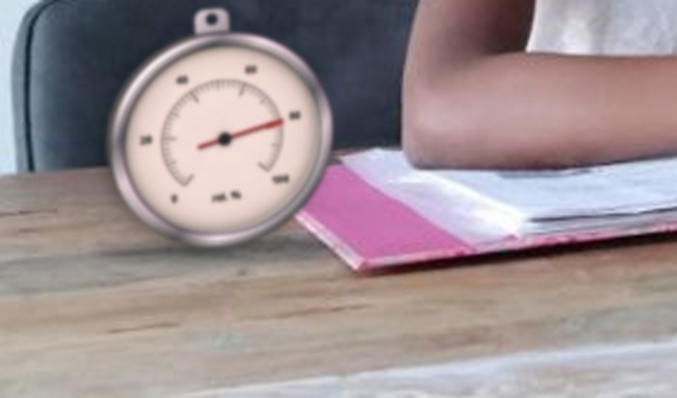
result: {"value": 80, "unit": "%"}
